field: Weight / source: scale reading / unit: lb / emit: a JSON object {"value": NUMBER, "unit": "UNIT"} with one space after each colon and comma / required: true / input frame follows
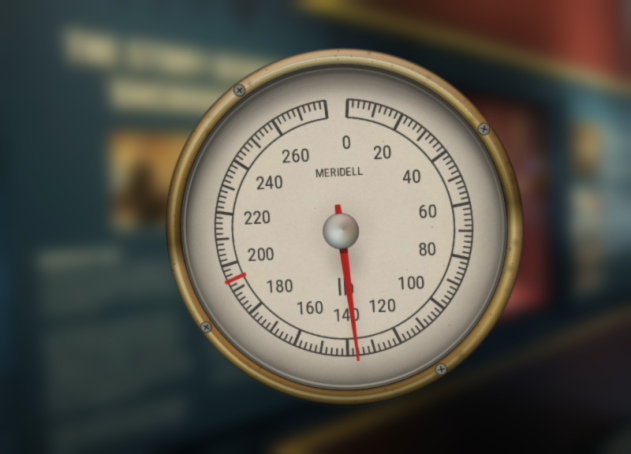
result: {"value": 136, "unit": "lb"}
